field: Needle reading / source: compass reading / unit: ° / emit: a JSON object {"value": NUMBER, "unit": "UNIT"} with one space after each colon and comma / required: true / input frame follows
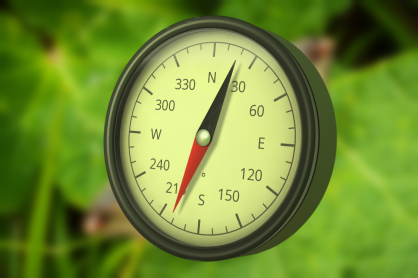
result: {"value": 200, "unit": "°"}
